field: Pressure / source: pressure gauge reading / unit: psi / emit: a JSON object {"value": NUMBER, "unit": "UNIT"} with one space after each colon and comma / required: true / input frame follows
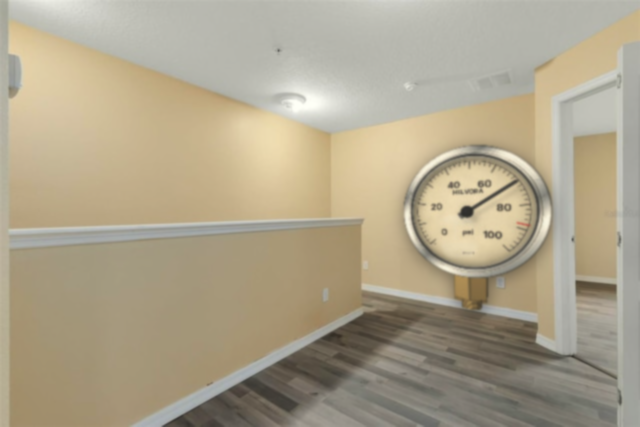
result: {"value": 70, "unit": "psi"}
